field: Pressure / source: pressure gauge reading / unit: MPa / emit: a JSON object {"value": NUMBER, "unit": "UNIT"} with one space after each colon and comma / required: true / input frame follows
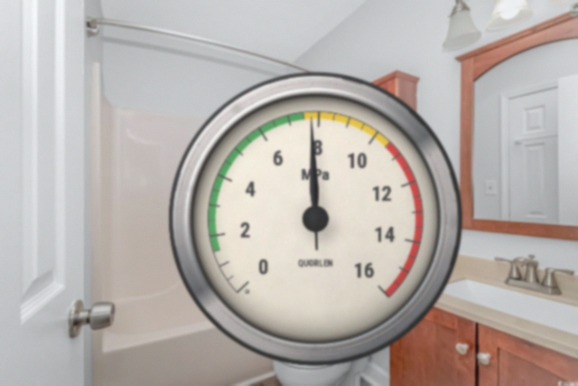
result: {"value": 7.75, "unit": "MPa"}
